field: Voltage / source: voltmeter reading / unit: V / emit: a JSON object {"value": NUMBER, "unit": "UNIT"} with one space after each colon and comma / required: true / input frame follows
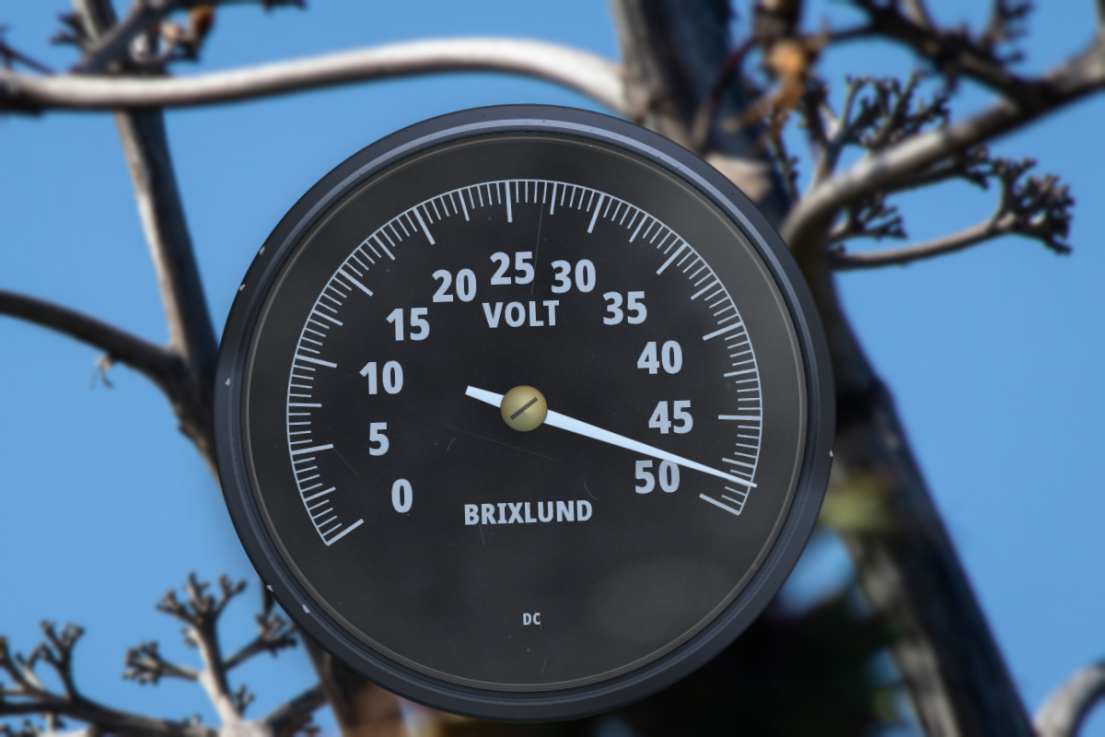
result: {"value": 48.5, "unit": "V"}
